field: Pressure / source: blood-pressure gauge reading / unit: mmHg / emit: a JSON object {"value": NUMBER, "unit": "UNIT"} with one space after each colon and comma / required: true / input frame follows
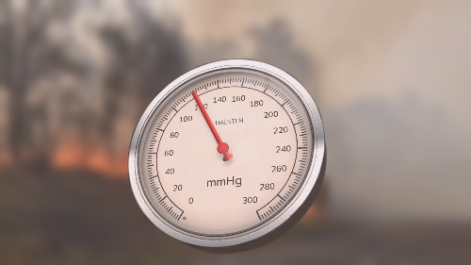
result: {"value": 120, "unit": "mmHg"}
